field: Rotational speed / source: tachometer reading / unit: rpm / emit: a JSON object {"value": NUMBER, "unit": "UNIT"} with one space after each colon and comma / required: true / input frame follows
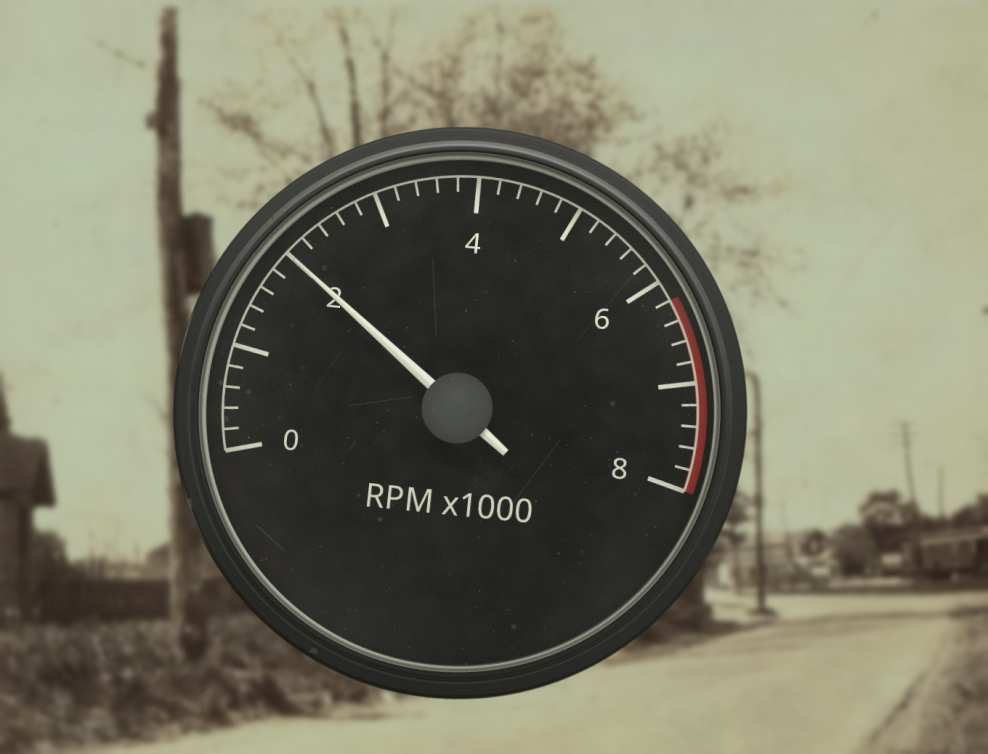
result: {"value": 2000, "unit": "rpm"}
